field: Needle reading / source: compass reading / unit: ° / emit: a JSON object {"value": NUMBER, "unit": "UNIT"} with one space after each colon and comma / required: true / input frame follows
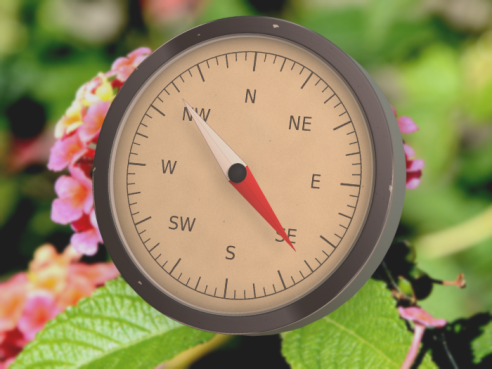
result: {"value": 135, "unit": "°"}
